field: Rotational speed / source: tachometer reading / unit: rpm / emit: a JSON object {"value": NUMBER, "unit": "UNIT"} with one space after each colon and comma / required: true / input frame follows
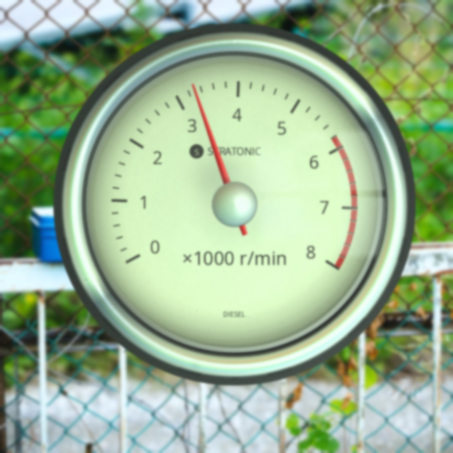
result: {"value": 3300, "unit": "rpm"}
